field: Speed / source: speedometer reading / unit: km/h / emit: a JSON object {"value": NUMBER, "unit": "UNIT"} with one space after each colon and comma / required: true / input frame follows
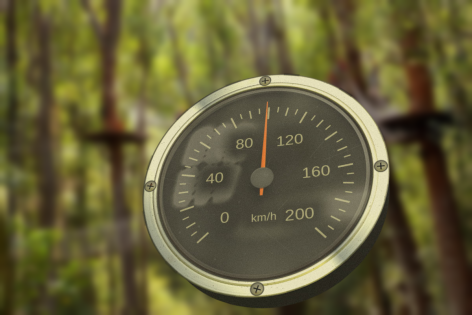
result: {"value": 100, "unit": "km/h"}
